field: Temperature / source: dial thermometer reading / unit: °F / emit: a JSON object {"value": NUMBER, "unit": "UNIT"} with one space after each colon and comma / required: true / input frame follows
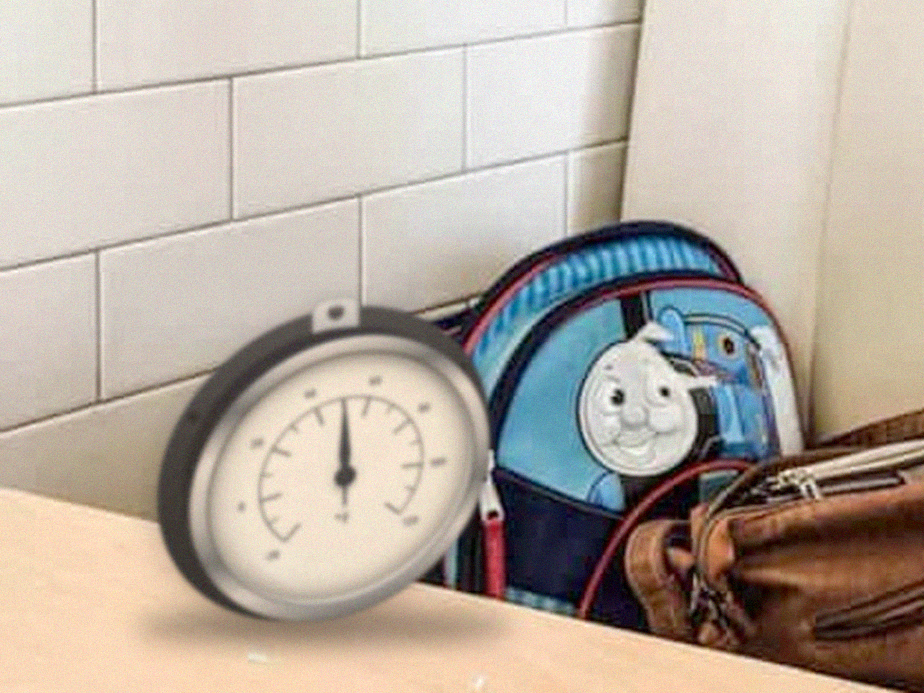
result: {"value": 50, "unit": "°F"}
